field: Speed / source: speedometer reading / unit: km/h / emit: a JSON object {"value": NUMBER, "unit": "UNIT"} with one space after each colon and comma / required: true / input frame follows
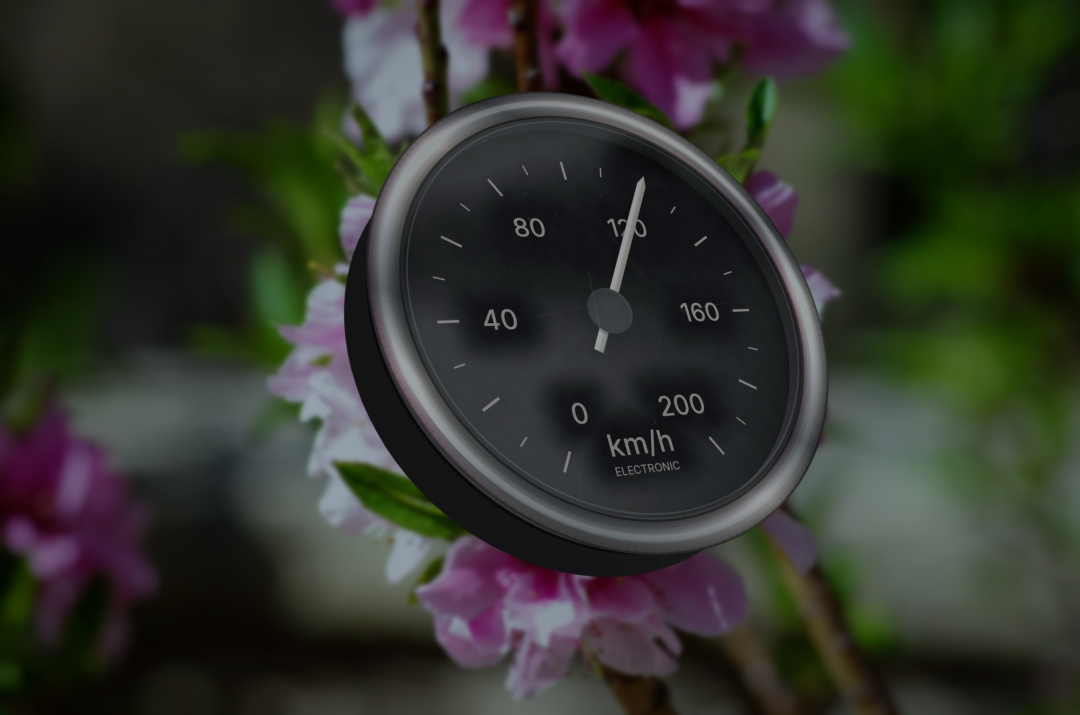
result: {"value": 120, "unit": "km/h"}
